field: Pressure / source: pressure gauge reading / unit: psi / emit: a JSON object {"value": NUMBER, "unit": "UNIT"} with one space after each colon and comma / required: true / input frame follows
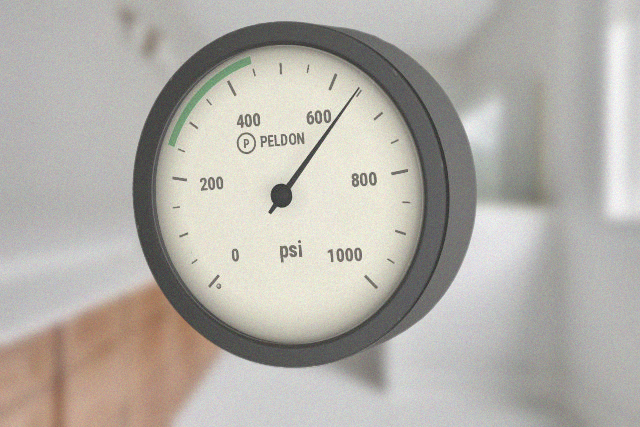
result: {"value": 650, "unit": "psi"}
